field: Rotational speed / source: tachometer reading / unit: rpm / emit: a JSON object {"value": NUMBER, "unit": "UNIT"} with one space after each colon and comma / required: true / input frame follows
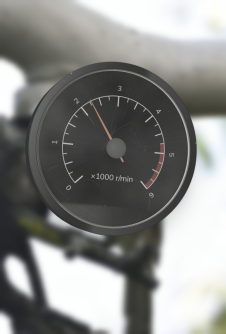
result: {"value": 2250, "unit": "rpm"}
